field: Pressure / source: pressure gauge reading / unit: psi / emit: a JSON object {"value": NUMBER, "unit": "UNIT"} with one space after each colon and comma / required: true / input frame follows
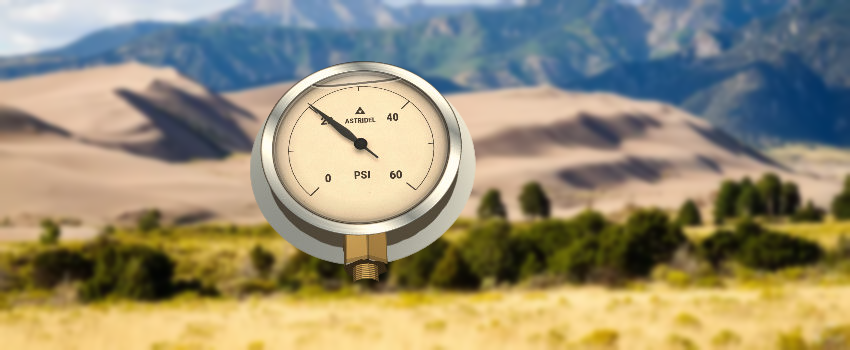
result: {"value": 20, "unit": "psi"}
